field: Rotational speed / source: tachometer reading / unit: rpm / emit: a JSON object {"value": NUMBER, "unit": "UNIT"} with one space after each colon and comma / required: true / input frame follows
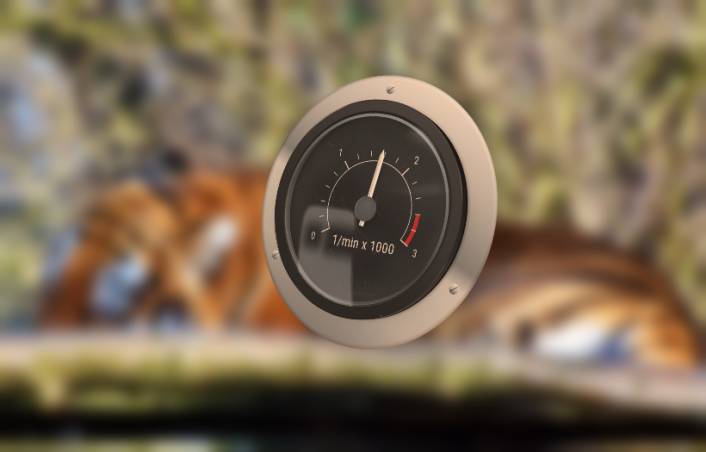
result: {"value": 1600, "unit": "rpm"}
